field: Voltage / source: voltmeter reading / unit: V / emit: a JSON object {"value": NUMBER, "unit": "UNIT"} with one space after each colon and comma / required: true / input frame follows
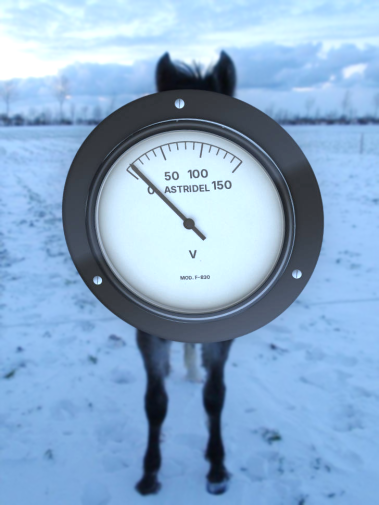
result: {"value": 10, "unit": "V"}
